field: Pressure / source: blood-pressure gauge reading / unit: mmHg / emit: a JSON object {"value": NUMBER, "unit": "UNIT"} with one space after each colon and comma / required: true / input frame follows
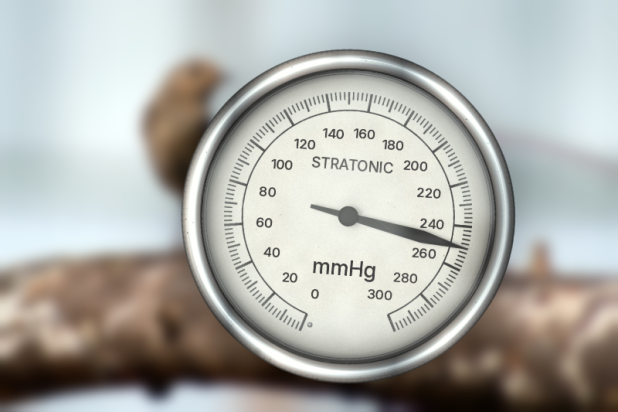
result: {"value": 250, "unit": "mmHg"}
